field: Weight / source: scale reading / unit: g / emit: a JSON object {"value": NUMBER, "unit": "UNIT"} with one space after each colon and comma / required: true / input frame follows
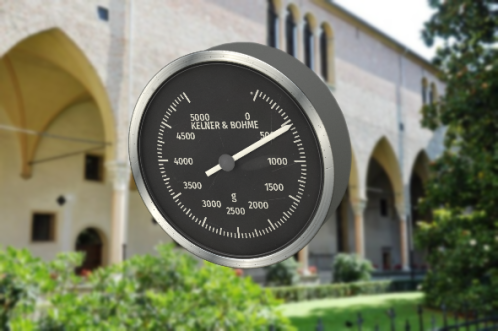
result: {"value": 550, "unit": "g"}
